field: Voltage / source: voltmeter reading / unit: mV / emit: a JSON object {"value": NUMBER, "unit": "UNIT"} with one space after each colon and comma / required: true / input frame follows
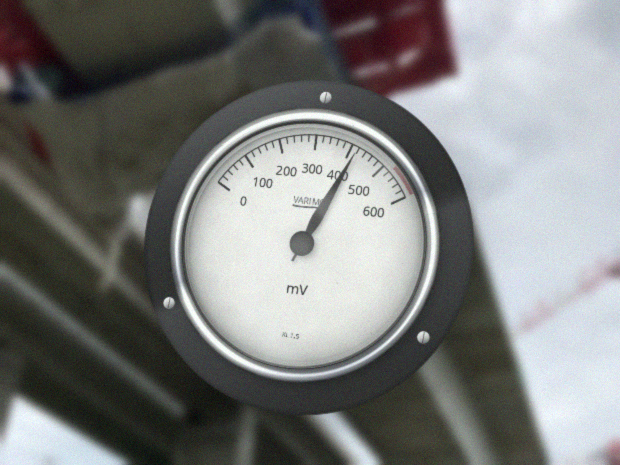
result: {"value": 420, "unit": "mV"}
